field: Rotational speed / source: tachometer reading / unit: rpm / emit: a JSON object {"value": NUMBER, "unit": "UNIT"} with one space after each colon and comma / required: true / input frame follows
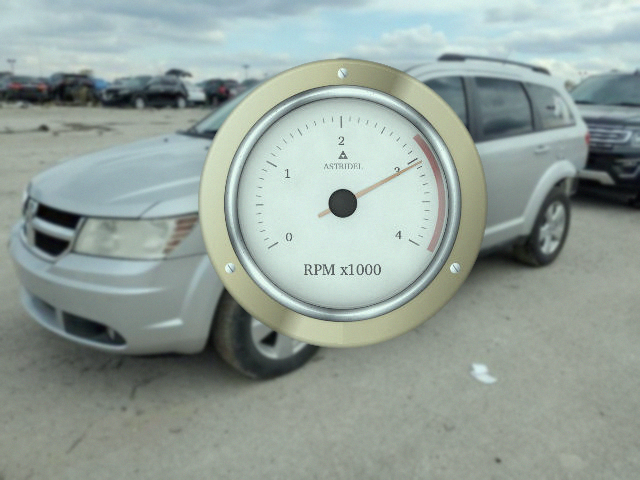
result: {"value": 3050, "unit": "rpm"}
